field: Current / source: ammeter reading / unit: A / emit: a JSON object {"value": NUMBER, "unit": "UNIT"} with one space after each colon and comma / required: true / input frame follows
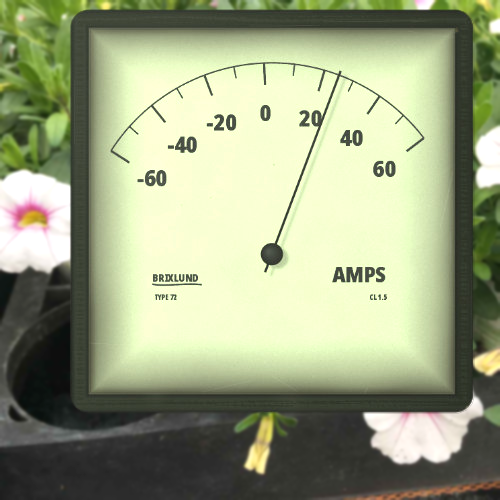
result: {"value": 25, "unit": "A"}
